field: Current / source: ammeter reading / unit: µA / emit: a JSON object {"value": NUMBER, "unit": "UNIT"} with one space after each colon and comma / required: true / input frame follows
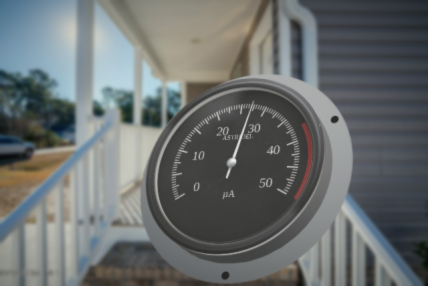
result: {"value": 27.5, "unit": "µA"}
